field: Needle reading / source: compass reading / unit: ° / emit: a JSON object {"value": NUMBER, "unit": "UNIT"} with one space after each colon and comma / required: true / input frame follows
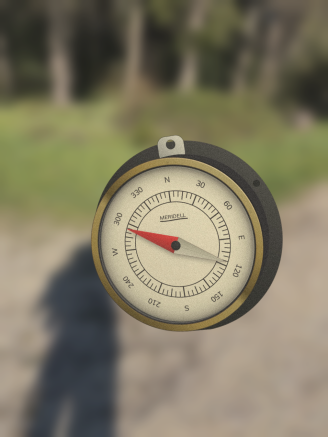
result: {"value": 295, "unit": "°"}
